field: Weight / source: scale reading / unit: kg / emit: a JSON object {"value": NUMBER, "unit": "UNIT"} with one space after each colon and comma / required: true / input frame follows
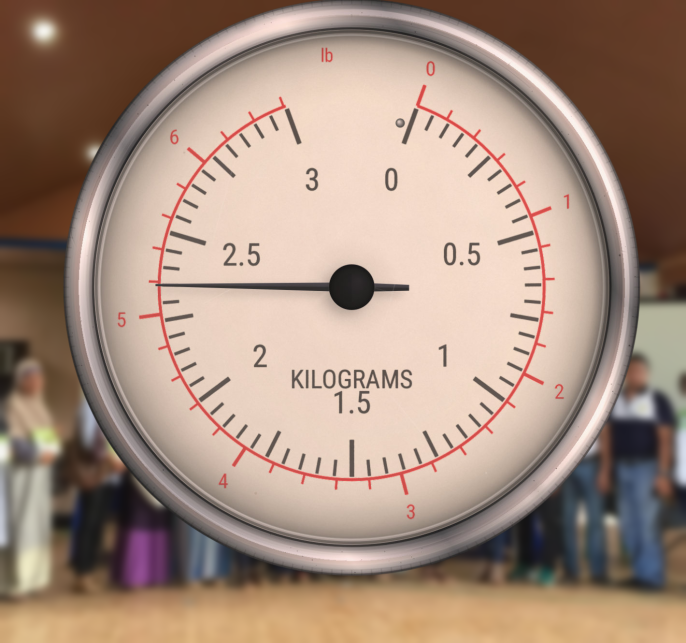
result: {"value": 2.35, "unit": "kg"}
